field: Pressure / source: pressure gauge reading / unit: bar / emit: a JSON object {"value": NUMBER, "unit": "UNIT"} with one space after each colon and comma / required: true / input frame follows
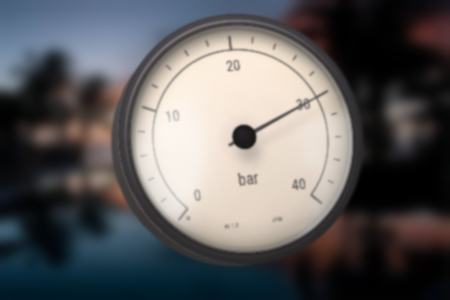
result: {"value": 30, "unit": "bar"}
